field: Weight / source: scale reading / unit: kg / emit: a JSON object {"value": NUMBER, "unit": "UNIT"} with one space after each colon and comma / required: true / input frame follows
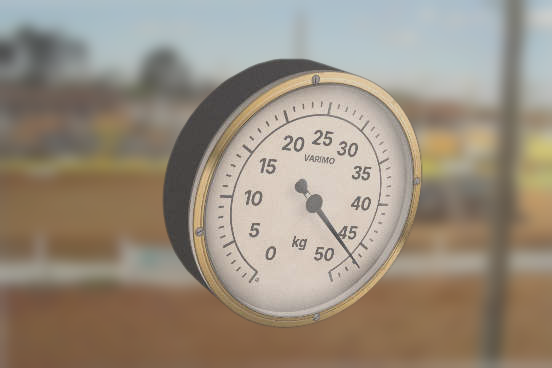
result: {"value": 47, "unit": "kg"}
